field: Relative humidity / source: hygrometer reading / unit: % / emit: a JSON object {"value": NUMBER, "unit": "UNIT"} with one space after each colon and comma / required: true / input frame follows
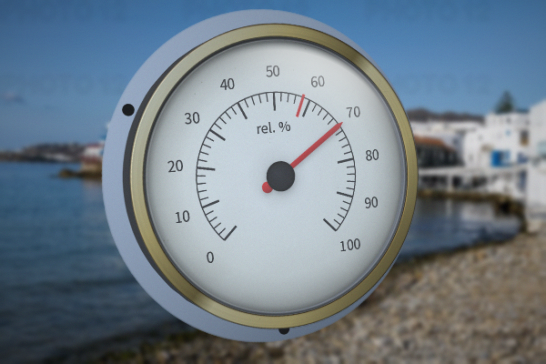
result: {"value": 70, "unit": "%"}
